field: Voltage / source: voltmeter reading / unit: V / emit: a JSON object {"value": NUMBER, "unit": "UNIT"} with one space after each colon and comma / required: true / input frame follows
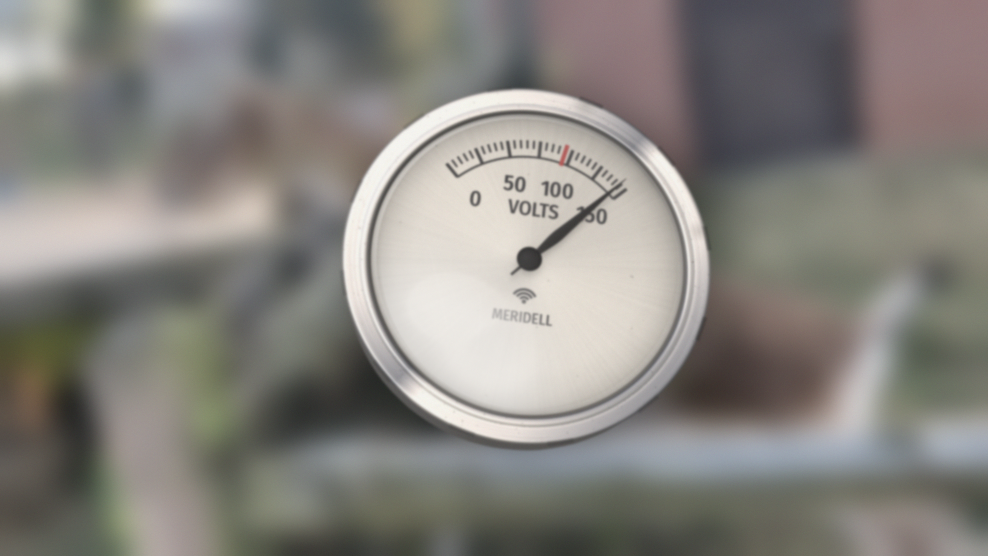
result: {"value": 145, "unit": "V"}
